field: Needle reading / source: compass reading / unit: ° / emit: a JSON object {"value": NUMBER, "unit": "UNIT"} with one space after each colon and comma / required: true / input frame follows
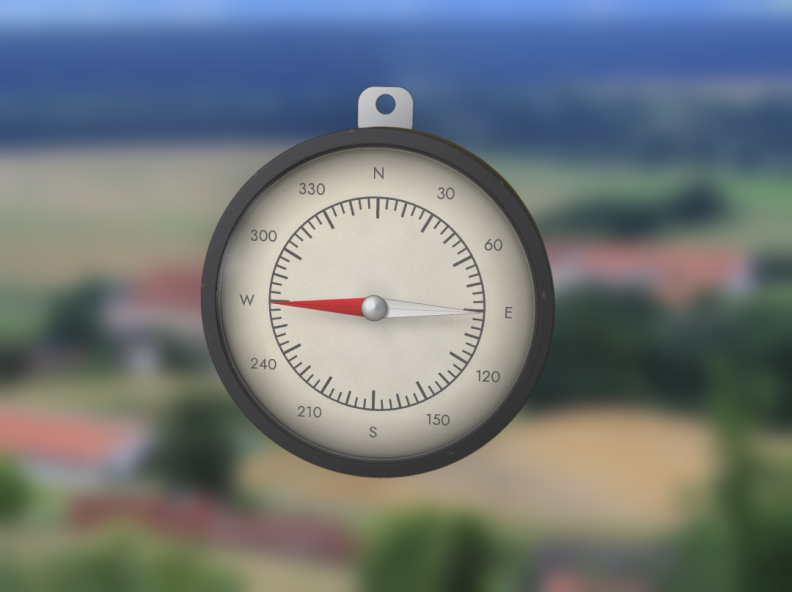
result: {"value": 270, "unit": "°"}
